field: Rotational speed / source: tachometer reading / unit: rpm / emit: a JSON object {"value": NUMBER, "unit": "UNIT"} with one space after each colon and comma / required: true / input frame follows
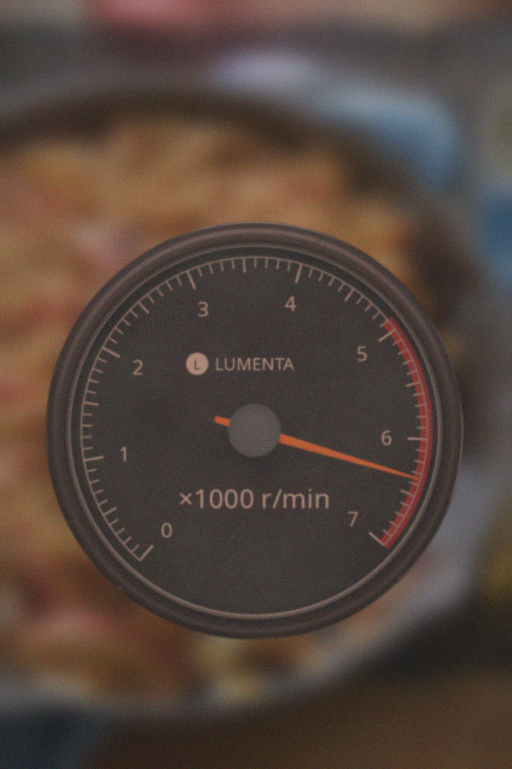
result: {"value": 6350, "unit": "rpm"}
